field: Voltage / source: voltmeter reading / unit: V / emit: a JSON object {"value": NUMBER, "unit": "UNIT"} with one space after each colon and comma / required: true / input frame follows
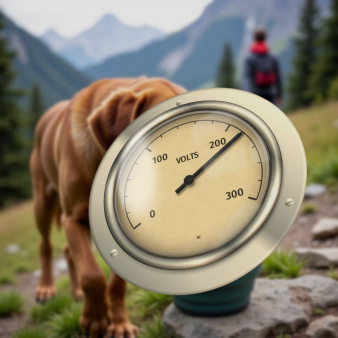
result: {"value": 220, "unit": "V"}
